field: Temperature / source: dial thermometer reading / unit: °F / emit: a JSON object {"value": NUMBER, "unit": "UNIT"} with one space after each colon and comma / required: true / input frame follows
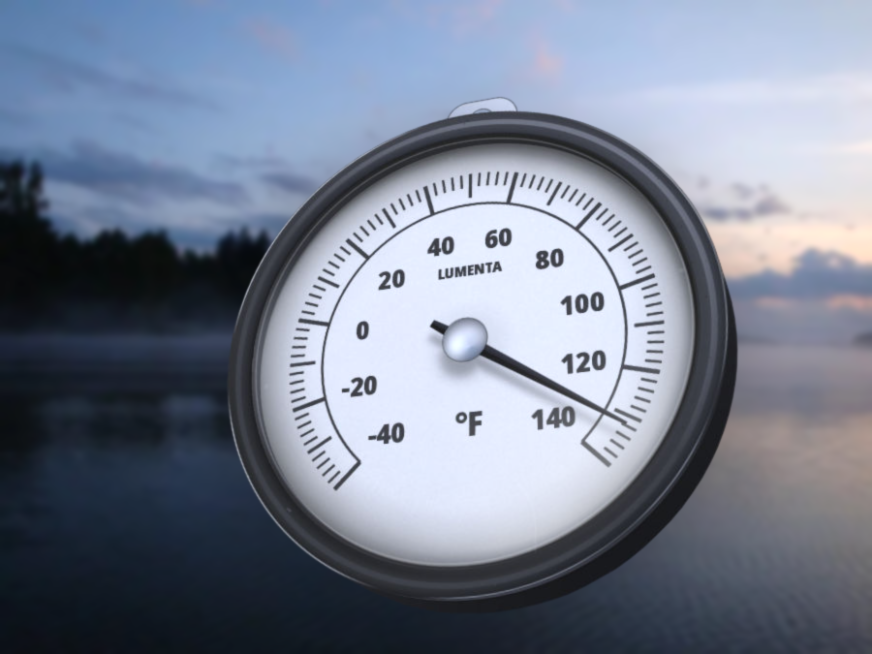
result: {"value": 132, "unit": "°F"}
